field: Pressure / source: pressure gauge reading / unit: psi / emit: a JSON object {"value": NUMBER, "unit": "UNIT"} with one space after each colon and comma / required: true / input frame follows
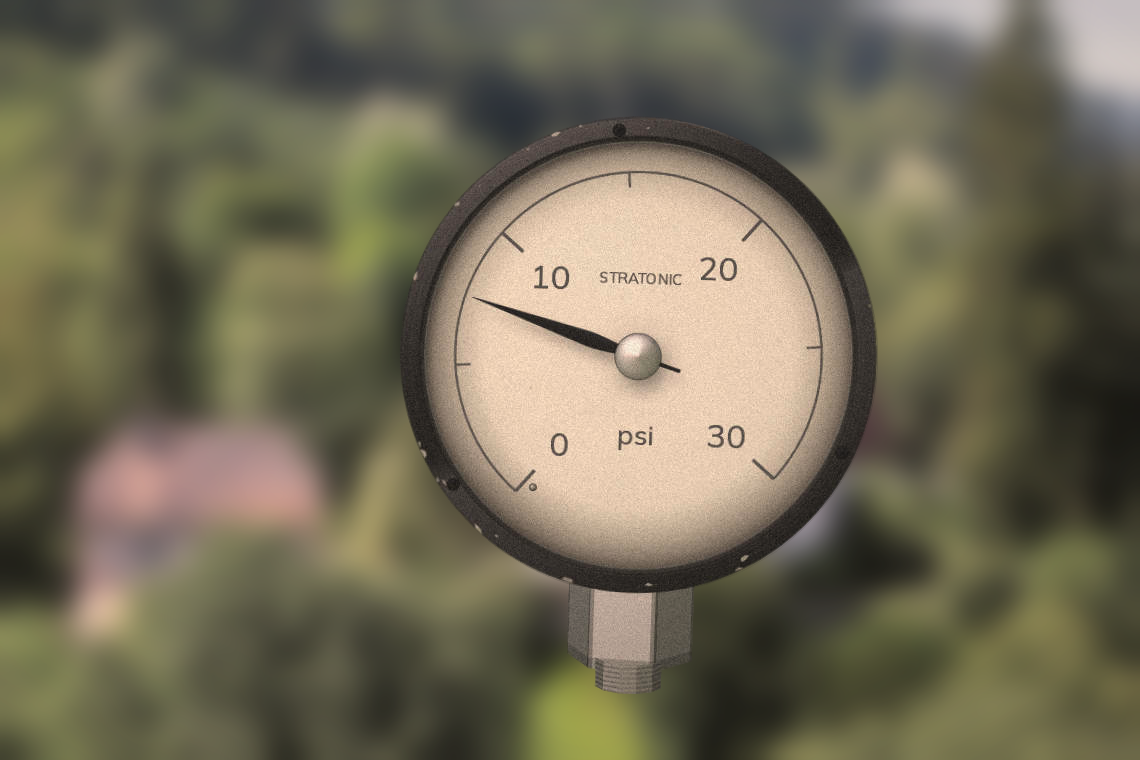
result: {"value": 7.5, "unit": "psi"}
